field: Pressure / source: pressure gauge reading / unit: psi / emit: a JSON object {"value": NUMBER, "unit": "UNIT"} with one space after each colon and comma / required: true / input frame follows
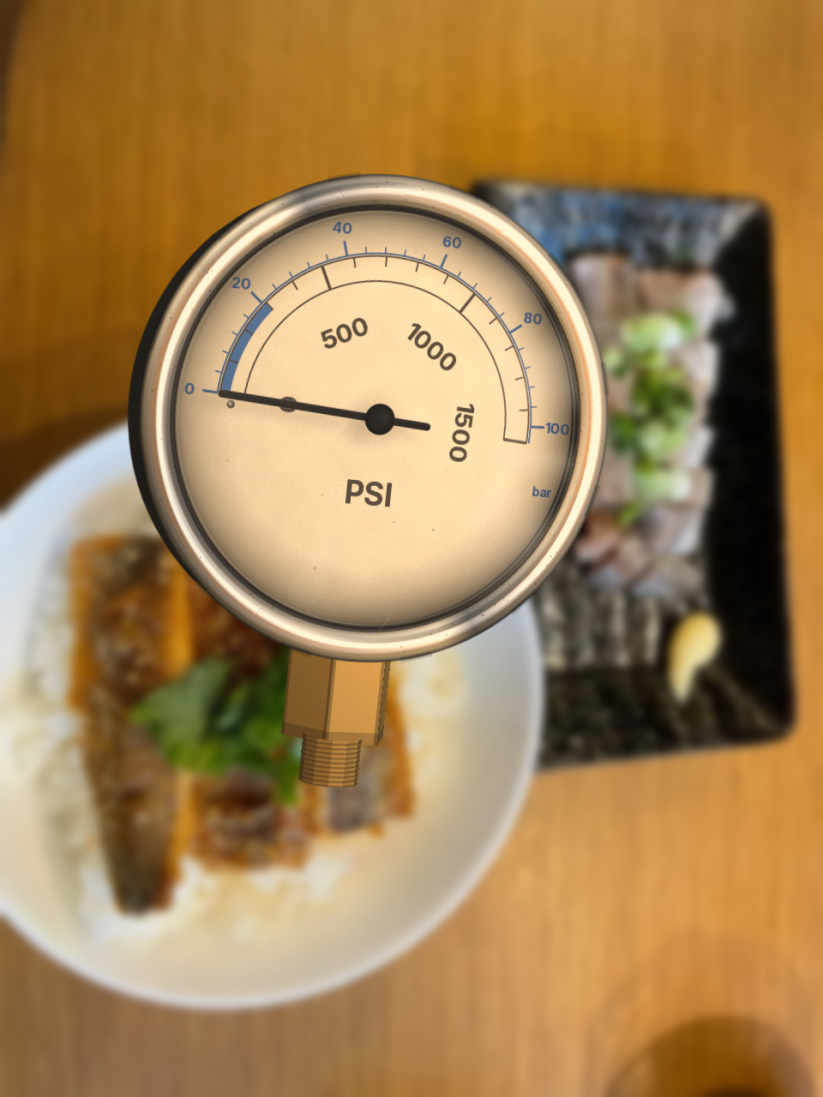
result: {"value": 0, "unit": "psi"}
